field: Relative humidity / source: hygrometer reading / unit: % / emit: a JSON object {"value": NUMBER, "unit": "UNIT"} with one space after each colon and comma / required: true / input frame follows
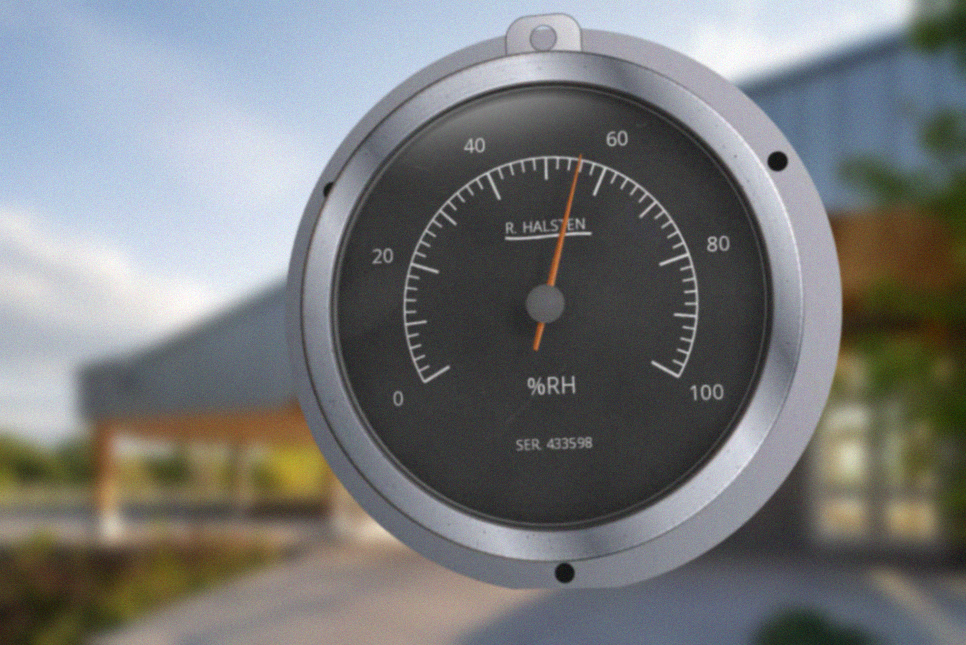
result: {"value": 56, "unit": "%"}
